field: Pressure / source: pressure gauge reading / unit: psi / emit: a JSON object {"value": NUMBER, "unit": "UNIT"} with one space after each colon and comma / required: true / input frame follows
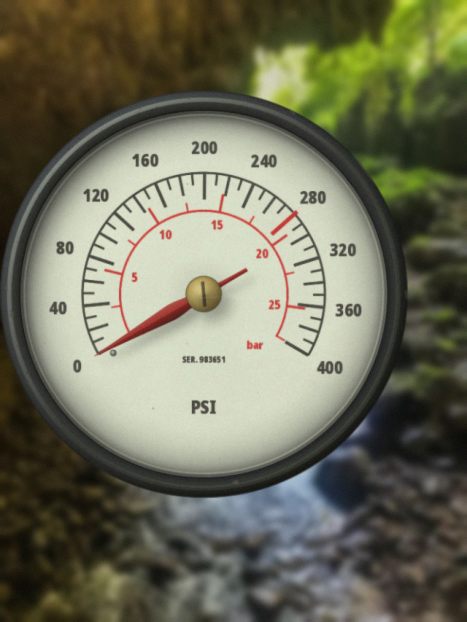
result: {"value": 0, "unit": "psi"}
